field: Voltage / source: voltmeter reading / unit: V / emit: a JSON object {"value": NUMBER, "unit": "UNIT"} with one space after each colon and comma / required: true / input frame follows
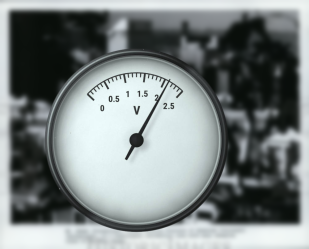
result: {"value": 2.1, "unit": "V"}
